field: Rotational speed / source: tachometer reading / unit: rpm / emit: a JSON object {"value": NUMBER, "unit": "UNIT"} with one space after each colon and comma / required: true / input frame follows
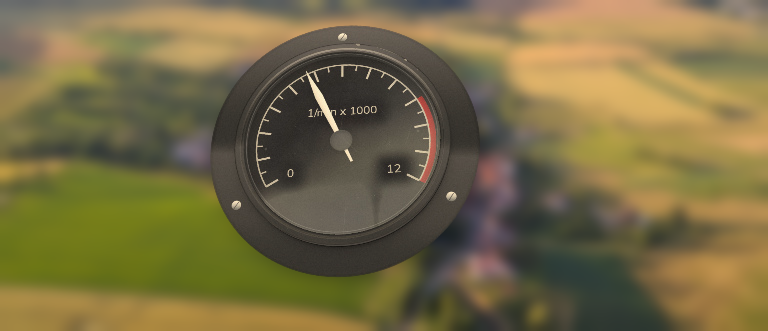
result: {"value": 4750, "unit": "rpm"}
